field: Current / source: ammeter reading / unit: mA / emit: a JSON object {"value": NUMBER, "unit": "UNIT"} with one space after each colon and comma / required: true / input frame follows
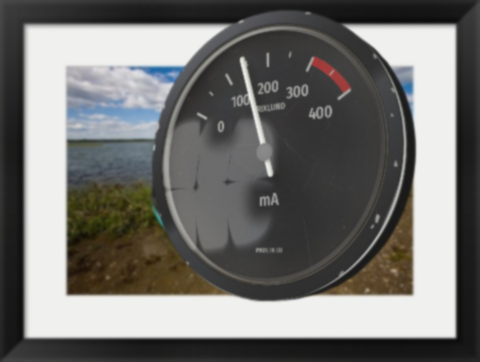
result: {"value": 150, "unit": "mA"}
